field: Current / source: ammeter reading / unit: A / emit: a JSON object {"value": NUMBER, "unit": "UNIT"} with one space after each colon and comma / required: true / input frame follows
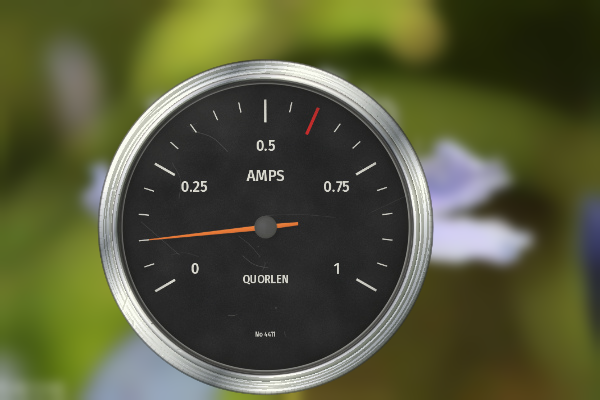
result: {"value": 0.1, "unit": "A"}
